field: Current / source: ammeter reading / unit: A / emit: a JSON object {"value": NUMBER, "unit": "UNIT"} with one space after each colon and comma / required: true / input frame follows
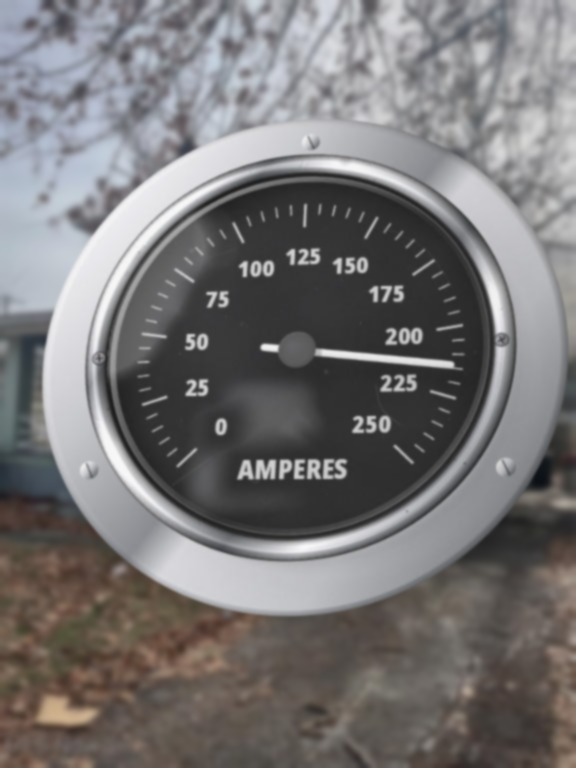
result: {"value": 215, "unit": "A"}
